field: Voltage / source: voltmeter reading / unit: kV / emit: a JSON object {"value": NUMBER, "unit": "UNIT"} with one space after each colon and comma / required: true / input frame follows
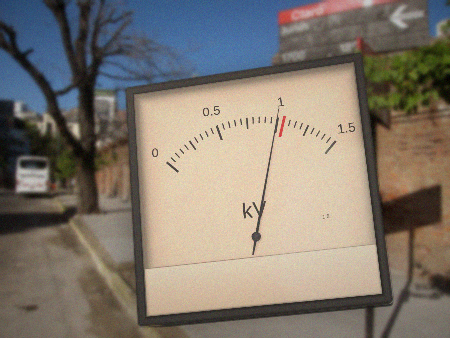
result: {"value": 1, "unit": "kV"}
